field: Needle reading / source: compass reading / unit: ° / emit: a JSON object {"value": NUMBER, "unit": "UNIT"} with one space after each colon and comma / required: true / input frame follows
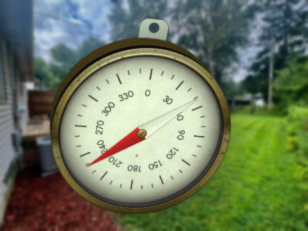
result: {"value": 230, "unit": "°"}
